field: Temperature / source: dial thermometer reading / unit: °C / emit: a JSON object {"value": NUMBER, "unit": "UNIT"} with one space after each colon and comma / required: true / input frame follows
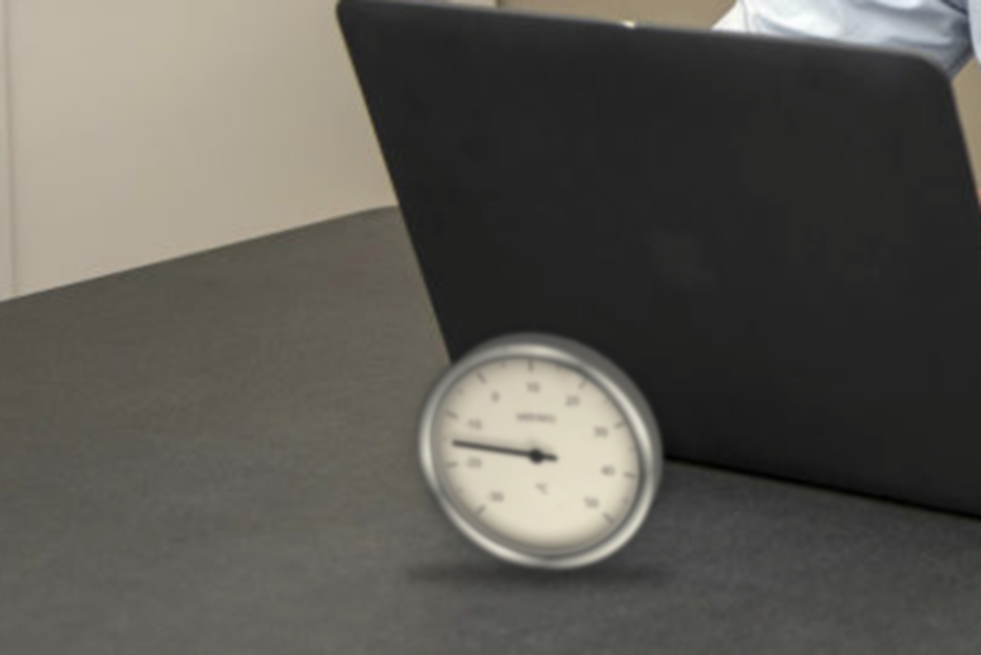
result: {"value": -15, "unit": "°C"}
